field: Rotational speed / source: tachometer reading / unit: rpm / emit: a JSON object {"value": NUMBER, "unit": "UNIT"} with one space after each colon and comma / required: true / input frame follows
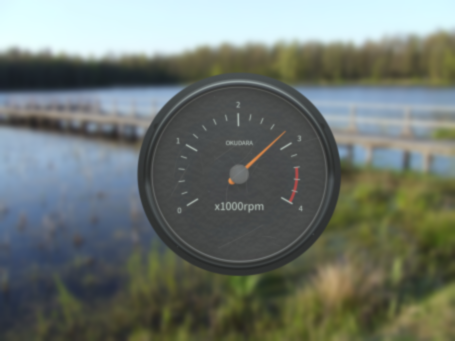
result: {"value": 2800, "unit": "rpm"}
